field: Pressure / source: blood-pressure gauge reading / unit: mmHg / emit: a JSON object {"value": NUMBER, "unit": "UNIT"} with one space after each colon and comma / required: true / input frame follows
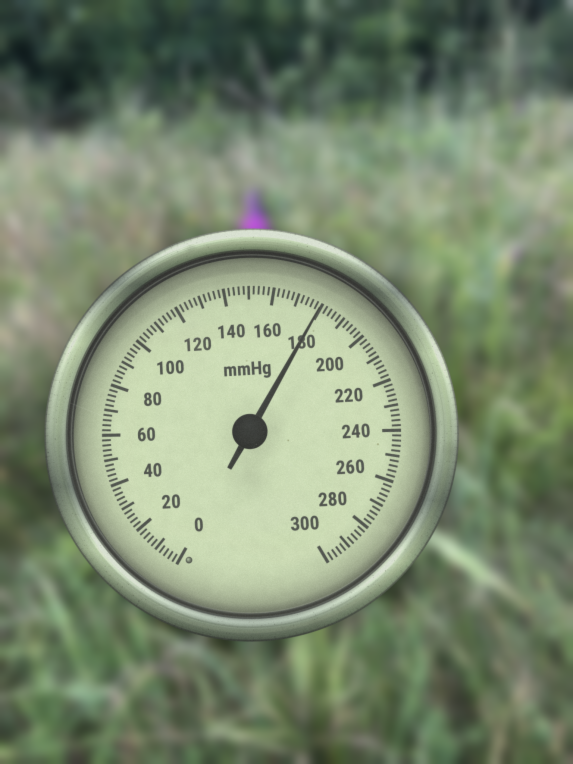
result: {"value": 180, "unit": "mmHg"}
